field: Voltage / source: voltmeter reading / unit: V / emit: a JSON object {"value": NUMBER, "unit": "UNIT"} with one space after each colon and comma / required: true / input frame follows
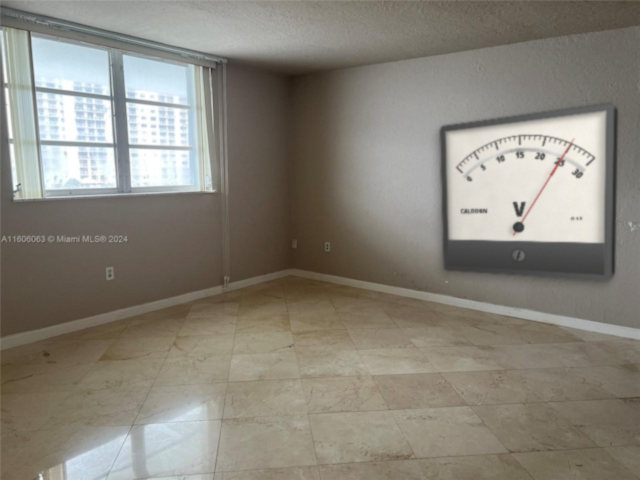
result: {"value": 25, "unit": "V"}
